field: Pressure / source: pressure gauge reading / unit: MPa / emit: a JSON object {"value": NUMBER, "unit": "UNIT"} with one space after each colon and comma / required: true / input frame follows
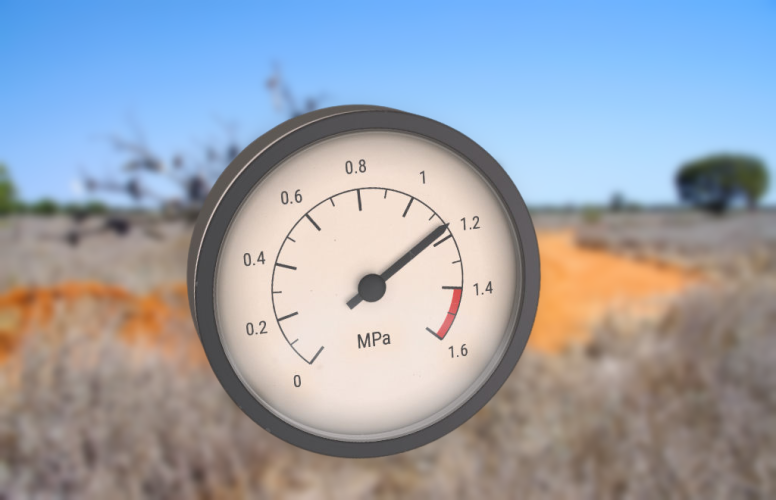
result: {"value": 1.15, "unit": "MPa"}
